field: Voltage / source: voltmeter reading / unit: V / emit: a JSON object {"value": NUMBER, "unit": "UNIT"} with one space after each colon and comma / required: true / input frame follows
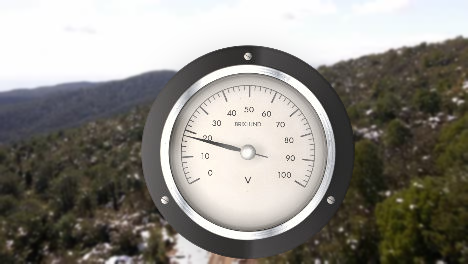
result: {"value": 18, "unit": "V"}
